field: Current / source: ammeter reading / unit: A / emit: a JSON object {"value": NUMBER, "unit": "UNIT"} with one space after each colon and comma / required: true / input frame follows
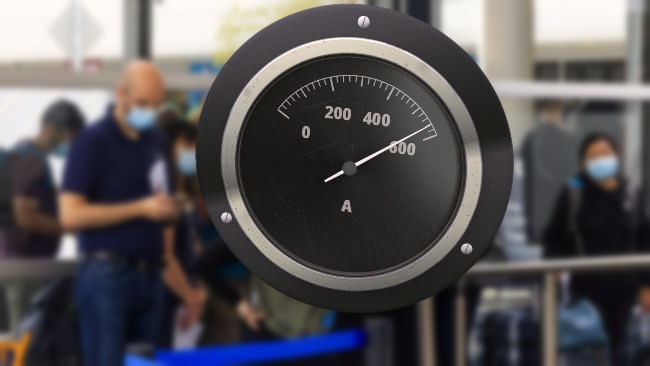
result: {"value": 560, "unit": "A"}
